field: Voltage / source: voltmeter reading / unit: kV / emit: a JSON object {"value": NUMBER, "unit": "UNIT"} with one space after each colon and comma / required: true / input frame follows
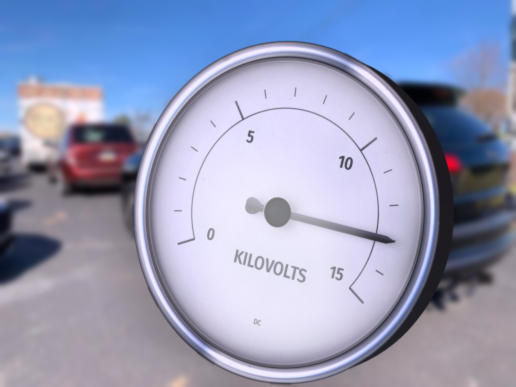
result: {"value": 13, "unit": "kV"}
